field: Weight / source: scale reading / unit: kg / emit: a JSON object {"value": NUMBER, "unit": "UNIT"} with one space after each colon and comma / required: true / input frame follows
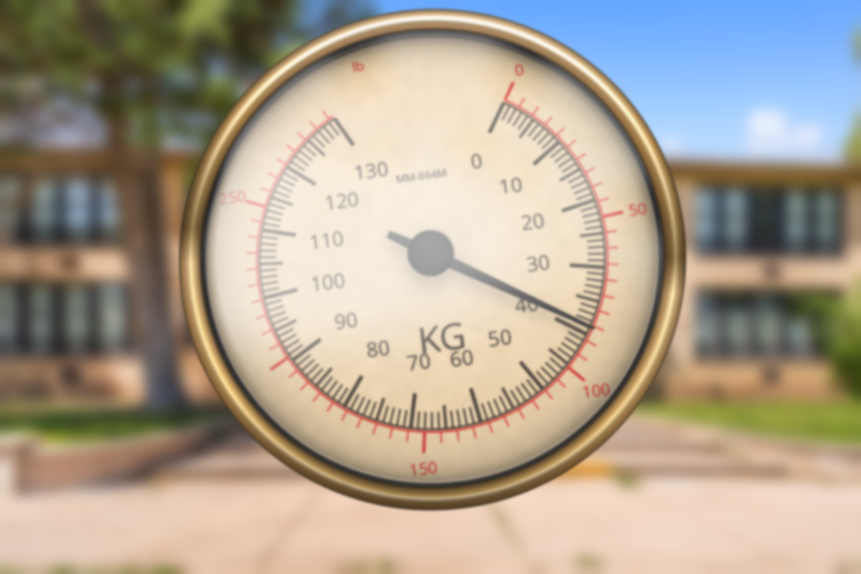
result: {"value": 39, "unit": "kg"}
